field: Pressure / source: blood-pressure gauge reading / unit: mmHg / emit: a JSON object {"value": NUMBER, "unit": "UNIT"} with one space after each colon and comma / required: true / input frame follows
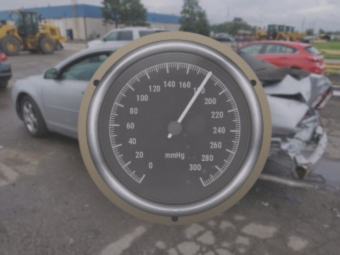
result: {"value": 180, "unit": "mmHg"}
